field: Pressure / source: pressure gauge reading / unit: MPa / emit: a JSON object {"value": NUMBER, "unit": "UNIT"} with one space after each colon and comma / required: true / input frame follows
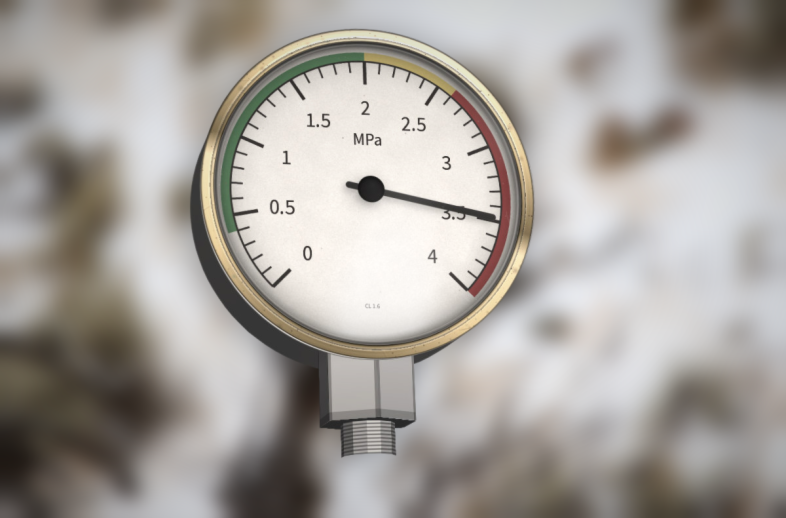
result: {"value": 3.5, "unit": "MPa"}
